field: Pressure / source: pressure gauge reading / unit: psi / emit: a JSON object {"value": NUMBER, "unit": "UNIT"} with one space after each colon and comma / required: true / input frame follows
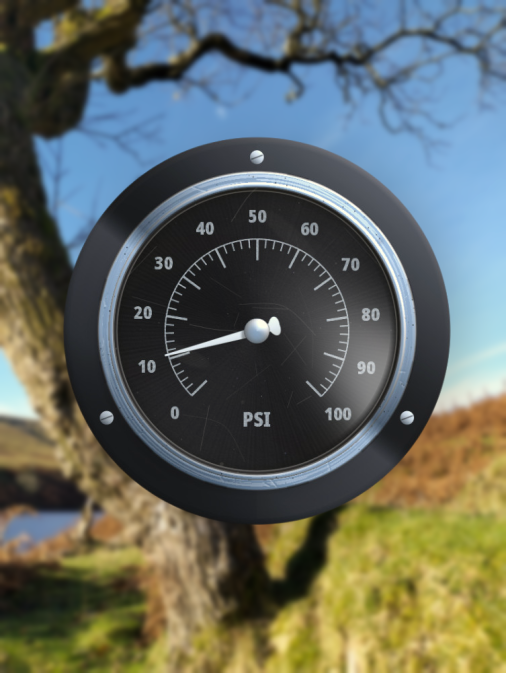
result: {"value": 11, "unit": "psi"}
